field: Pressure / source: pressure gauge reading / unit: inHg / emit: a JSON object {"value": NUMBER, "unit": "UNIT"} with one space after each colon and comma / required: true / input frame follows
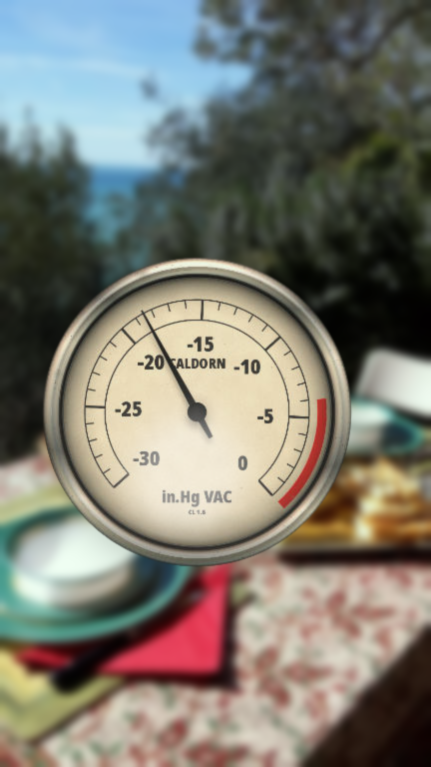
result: {"value": -18.5, "unit": "inHg"}
